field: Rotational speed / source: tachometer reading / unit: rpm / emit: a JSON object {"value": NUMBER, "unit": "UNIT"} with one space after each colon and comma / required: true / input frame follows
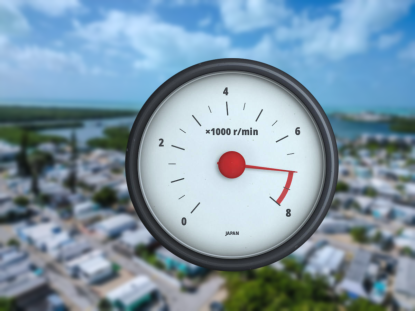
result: {"value": 7000, "unit": "rpm"}
